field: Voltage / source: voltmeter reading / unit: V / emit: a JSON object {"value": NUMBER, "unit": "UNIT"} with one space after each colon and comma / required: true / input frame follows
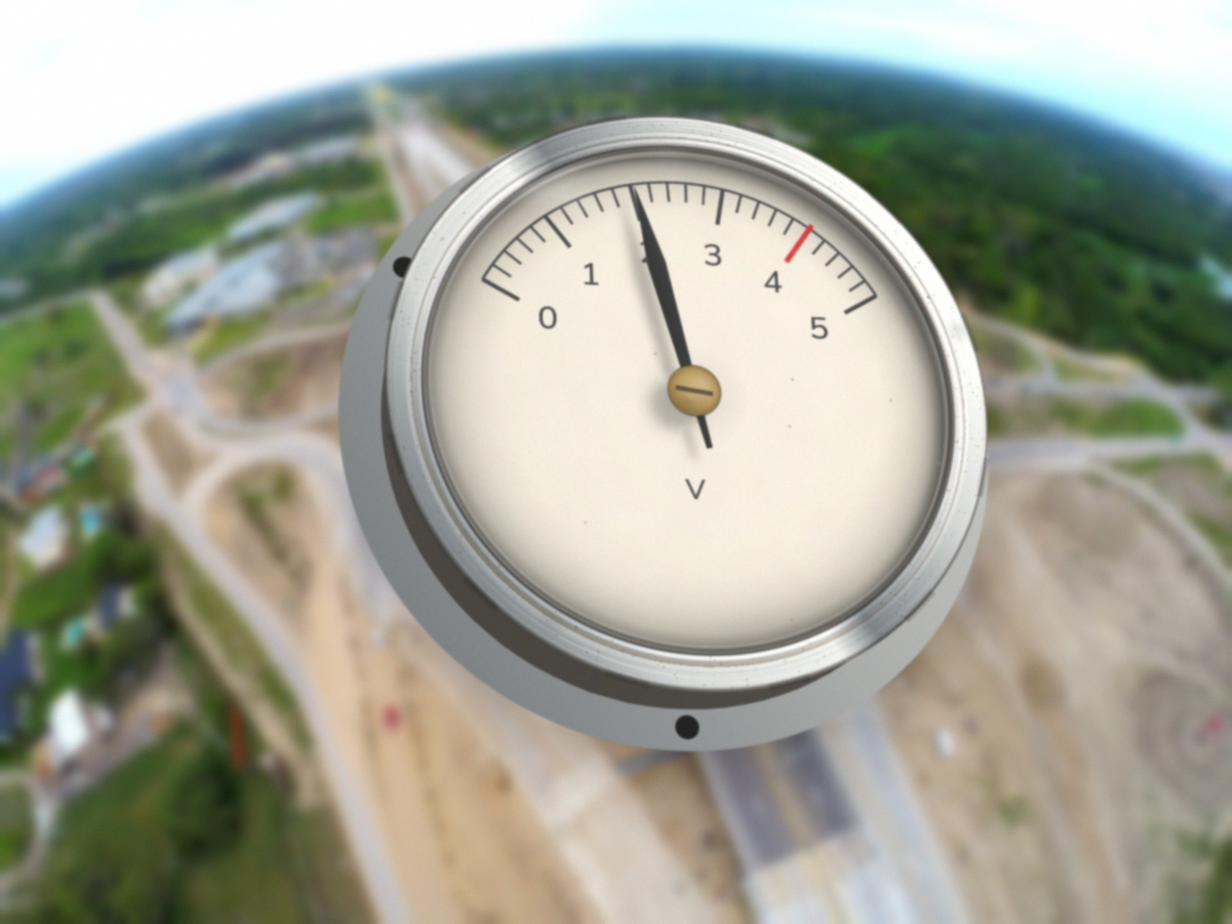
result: {"value": 2, "unit": "V"}
